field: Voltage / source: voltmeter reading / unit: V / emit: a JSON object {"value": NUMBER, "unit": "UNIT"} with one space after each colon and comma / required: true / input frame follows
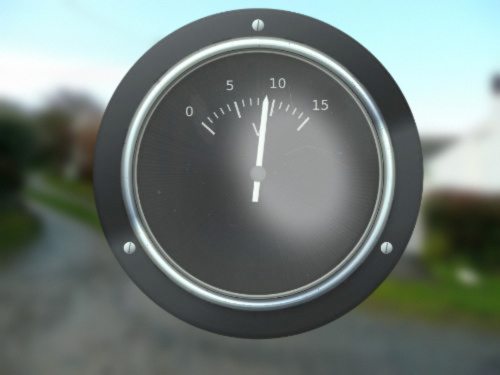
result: {"value": 9, "unit": "V"}
